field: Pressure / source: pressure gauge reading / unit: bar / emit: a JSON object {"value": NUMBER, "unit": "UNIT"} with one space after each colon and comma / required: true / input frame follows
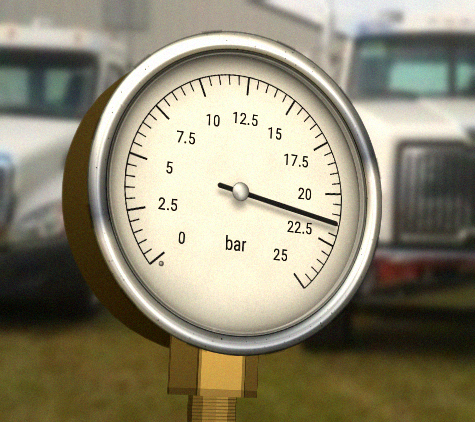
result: {"value": 21.5, "unit": "bar"}
